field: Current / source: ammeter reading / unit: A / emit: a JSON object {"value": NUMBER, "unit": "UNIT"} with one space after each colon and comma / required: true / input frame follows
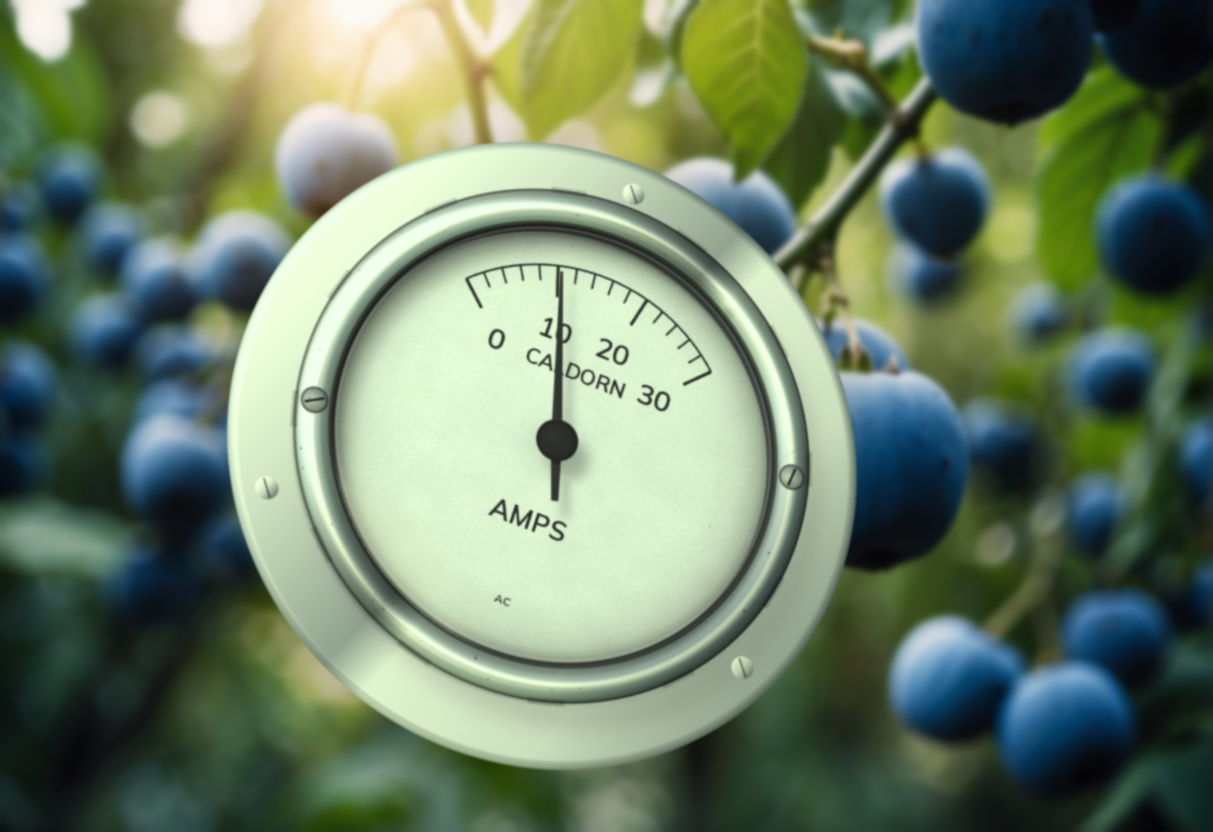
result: {"value": 10, "unit": "A"}
